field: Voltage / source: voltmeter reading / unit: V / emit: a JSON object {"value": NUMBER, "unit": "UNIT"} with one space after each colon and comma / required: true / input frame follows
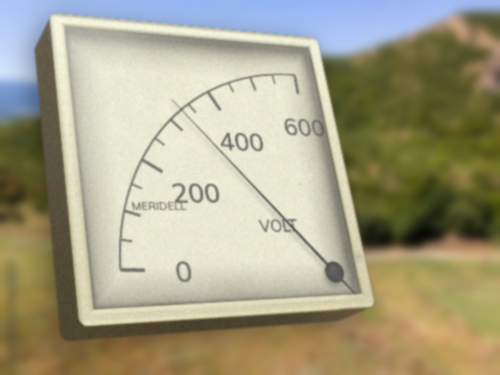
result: {"value": 325, "unit": "V"}
